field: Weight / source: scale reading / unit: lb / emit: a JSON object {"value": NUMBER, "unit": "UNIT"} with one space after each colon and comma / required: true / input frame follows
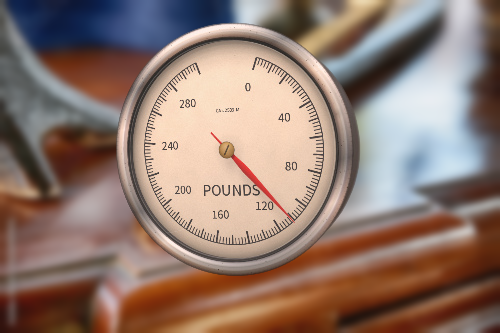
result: {"value": 110, "unit": "lb"}
